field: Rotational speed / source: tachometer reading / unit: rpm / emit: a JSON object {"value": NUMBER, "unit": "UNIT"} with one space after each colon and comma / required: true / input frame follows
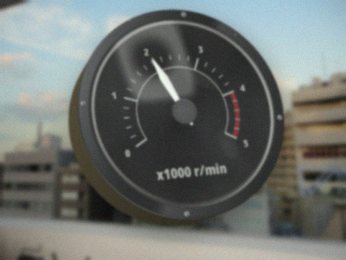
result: {"value": 2000, "unit": "rpm"}
